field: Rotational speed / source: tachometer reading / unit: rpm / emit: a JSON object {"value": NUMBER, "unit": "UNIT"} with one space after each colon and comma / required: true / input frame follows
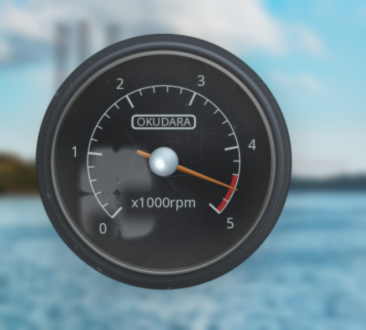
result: {"value": 4600, "unit": "rpm"}
